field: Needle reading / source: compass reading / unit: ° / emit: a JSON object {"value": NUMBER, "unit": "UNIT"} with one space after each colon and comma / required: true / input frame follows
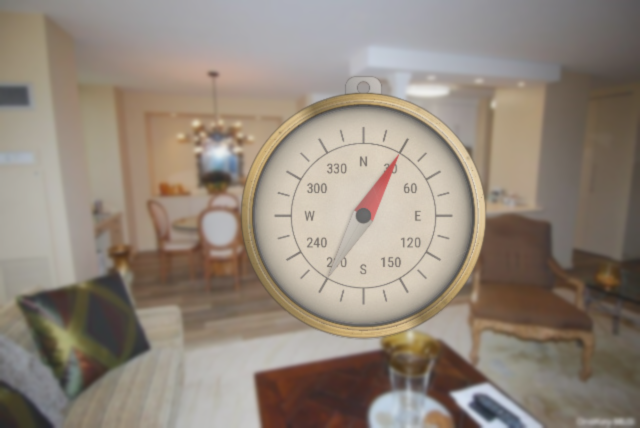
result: {"value": 30, "unit": "°"}
